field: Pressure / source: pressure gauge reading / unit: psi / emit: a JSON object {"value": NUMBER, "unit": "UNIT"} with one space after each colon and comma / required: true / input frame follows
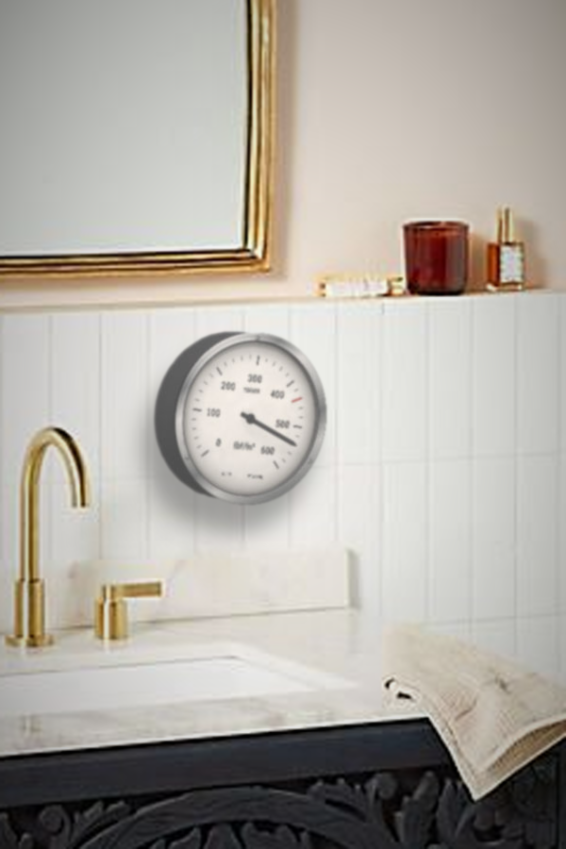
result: {"value": 540, "unit": "psi"}
